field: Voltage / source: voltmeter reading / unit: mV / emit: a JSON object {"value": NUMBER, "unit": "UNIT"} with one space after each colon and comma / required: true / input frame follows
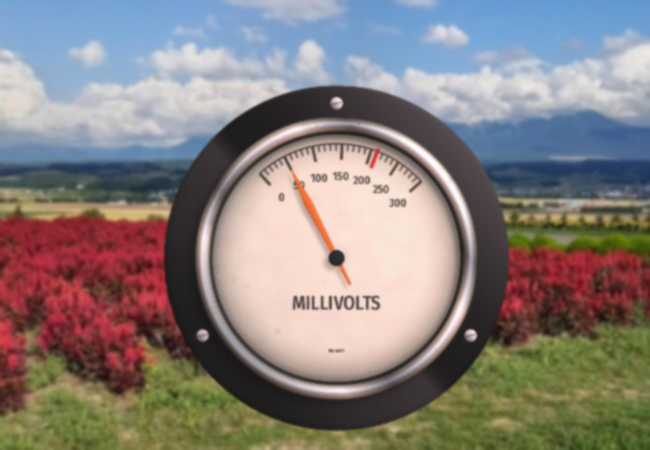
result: {"value": 50, "unit": "mV"}
